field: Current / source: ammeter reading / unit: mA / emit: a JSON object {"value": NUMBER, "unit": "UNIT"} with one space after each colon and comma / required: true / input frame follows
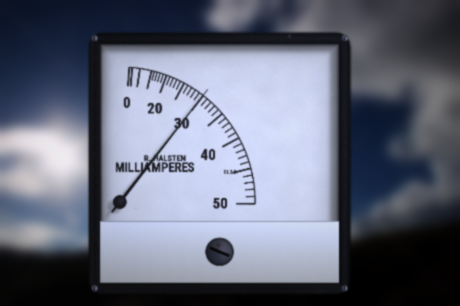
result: {"value": 30, "unit": "mA"}
